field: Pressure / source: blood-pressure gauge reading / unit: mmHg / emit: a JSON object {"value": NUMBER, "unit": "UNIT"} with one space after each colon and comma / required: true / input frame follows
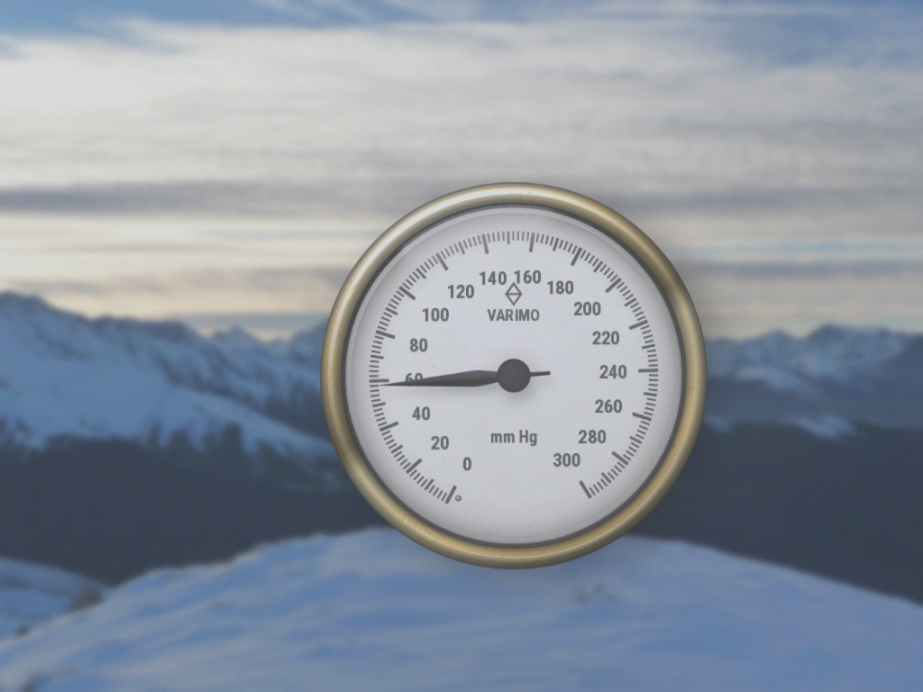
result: {"value": 58, "unit": "mmHg"}
